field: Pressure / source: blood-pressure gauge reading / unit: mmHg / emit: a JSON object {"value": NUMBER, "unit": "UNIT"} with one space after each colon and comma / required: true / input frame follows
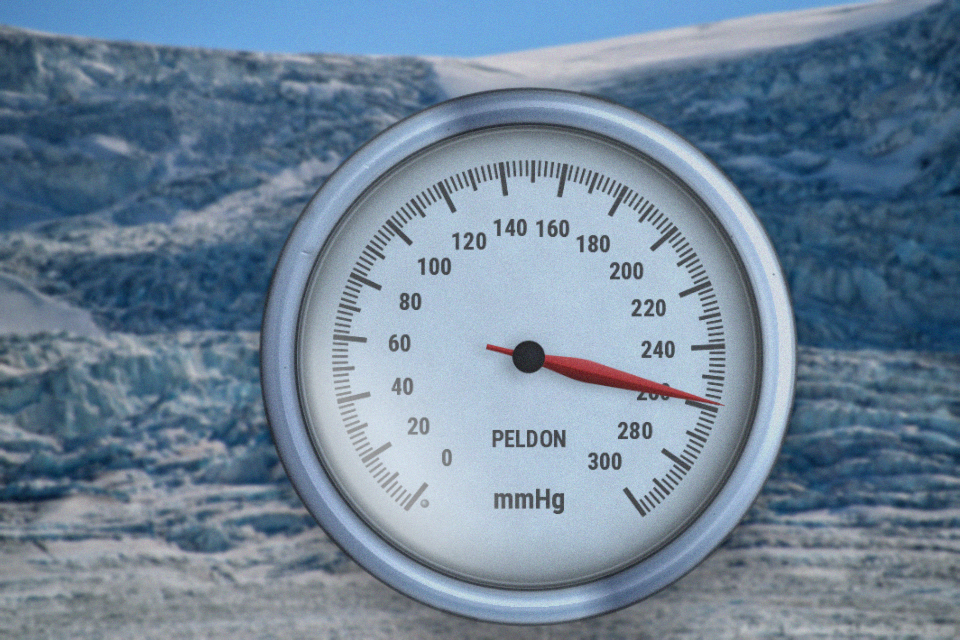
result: {"value": 258, "unit": "mmHg"}
